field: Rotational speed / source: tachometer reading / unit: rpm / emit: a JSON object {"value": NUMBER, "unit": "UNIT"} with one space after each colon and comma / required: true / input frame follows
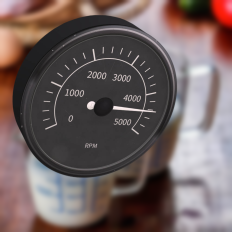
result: {"value": 4400, "unit": "rpm"}
